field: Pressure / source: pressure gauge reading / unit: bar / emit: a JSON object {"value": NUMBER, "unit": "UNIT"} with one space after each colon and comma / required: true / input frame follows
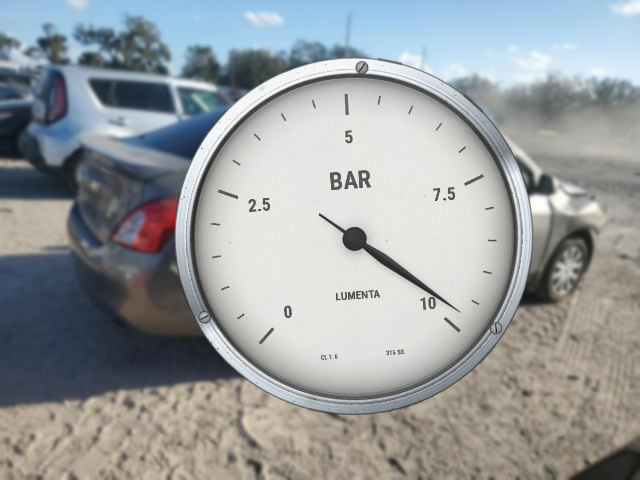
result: {"value": 9.75, "unit": "bar"}
